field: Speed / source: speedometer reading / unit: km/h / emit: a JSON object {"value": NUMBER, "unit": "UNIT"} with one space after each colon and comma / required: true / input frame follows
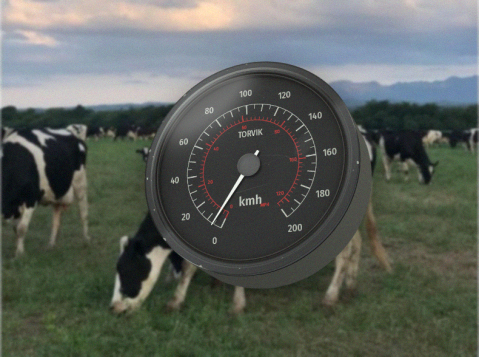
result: {"value": 5, "unit": "km/h"}
